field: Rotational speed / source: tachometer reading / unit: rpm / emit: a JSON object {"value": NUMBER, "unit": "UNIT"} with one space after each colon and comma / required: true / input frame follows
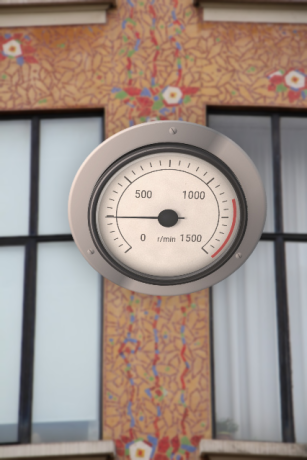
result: {"value": 250, "unit": "rpm"}
